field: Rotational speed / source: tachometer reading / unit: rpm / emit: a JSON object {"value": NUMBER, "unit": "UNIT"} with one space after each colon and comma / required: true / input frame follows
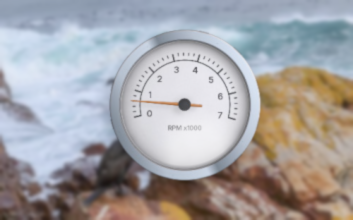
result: {"value": 600, "unit": "rpm"}
